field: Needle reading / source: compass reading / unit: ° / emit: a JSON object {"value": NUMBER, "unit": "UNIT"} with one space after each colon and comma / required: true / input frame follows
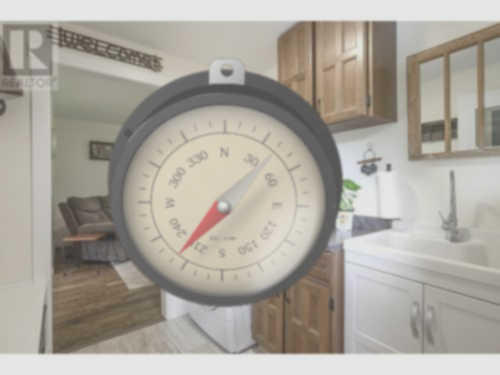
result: {"value": 220, "unit": "°"}
